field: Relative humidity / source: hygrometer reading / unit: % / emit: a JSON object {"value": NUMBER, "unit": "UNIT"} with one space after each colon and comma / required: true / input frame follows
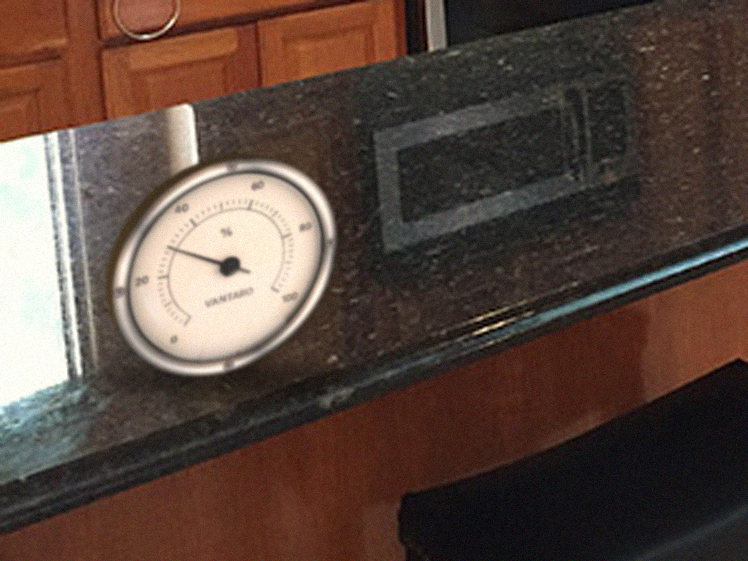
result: {"value": 30, "unit": "%"}
